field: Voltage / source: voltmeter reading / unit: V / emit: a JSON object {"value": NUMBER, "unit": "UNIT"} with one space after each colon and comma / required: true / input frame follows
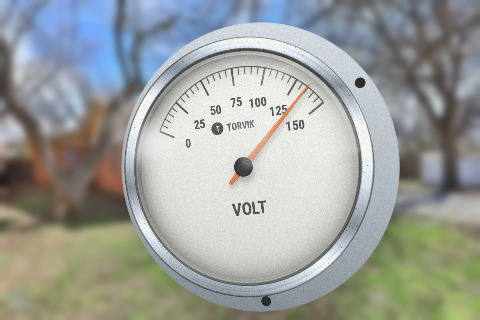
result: {"value": 135, "unit": "V"}
